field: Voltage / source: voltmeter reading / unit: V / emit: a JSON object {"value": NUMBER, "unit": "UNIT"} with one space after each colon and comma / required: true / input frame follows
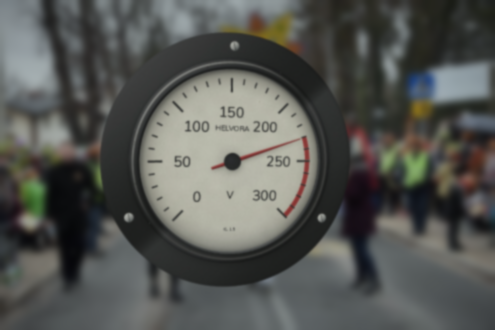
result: {"value": 230, "unit": "V"}
